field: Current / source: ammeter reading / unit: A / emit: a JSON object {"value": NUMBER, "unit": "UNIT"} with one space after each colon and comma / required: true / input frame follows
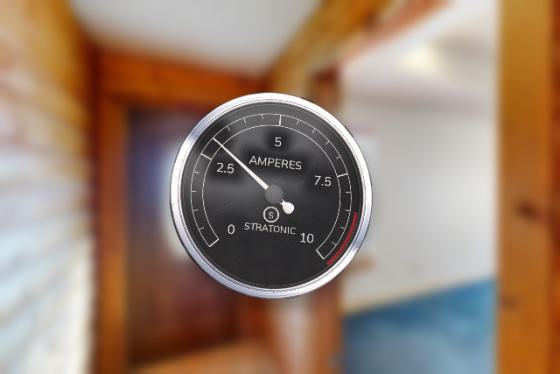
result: {"value": 3, "unit": "A"}
